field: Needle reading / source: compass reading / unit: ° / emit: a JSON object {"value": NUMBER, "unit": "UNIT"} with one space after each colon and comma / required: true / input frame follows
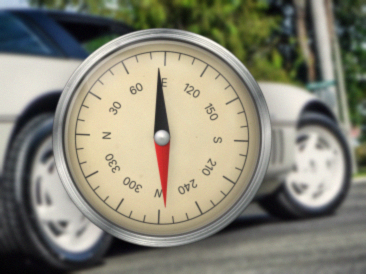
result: {"value": 265, "unit": "°"}
